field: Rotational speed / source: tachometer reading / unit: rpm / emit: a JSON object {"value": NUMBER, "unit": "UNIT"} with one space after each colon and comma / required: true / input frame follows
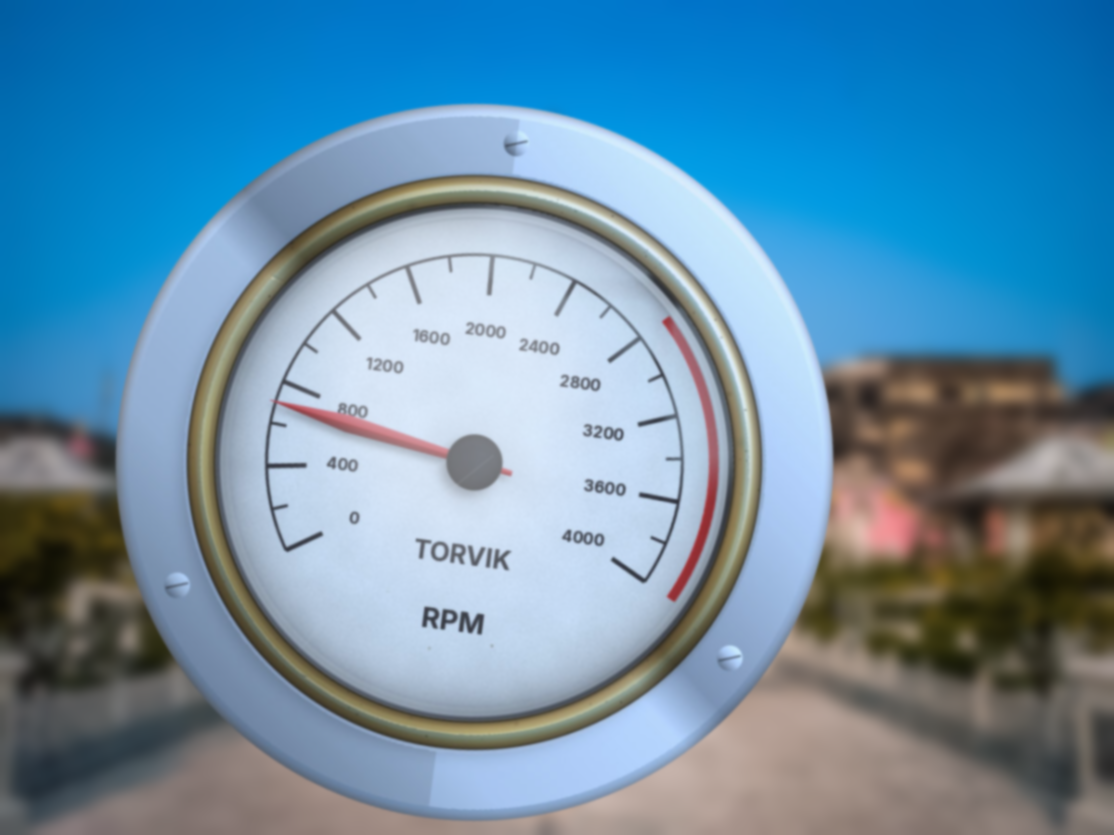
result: {"value": 700, "unit": "rpm"}
